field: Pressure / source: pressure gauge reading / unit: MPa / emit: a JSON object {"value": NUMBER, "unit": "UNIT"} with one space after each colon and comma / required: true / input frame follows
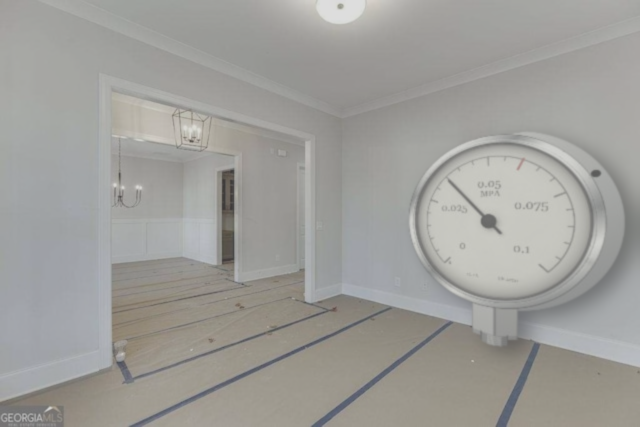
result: {"value": 0.035, "unit": "MPa"}
